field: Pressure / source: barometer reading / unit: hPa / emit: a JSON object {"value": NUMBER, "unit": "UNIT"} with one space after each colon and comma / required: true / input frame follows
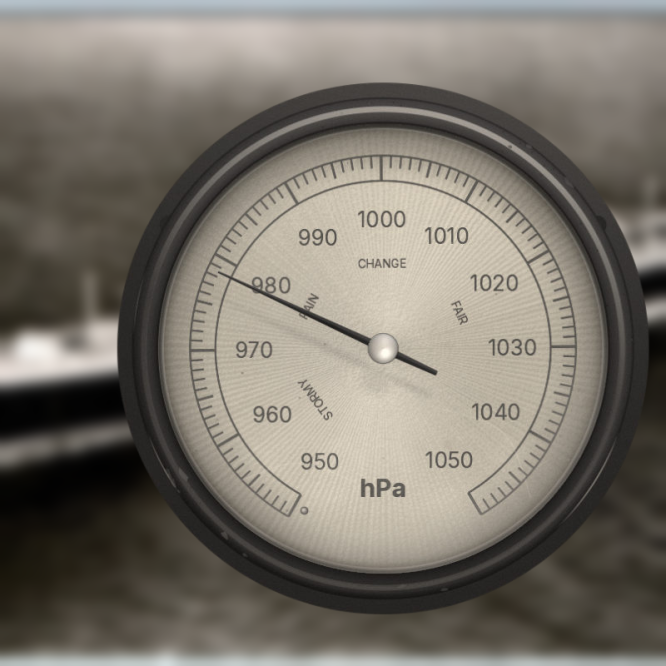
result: {"value": 978.5, "unit": "hPa"}
